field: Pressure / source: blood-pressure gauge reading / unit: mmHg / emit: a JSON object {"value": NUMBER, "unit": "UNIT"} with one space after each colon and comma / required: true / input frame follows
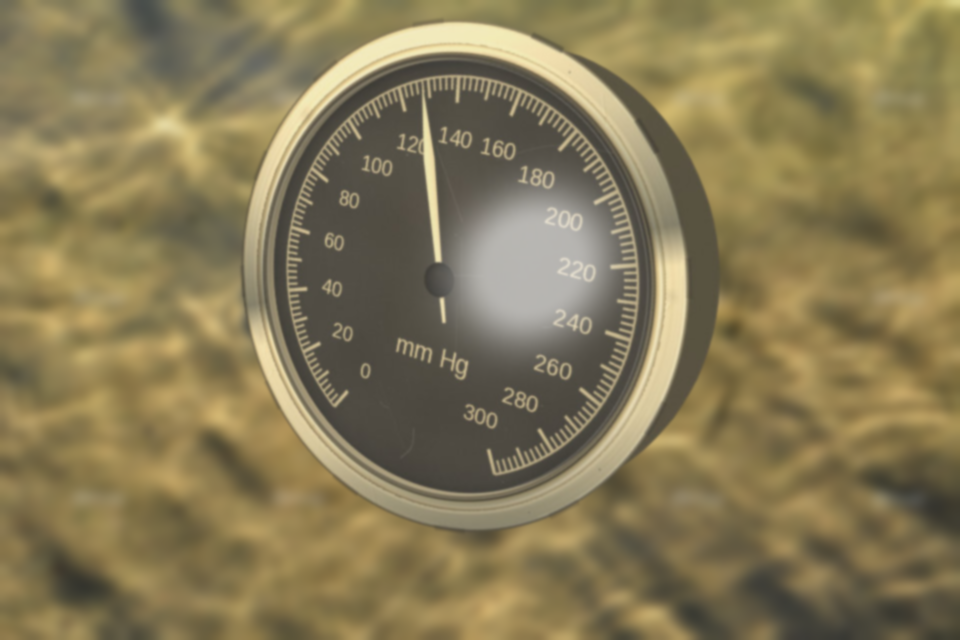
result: {"value": 130, "unit": "mmHg"}
